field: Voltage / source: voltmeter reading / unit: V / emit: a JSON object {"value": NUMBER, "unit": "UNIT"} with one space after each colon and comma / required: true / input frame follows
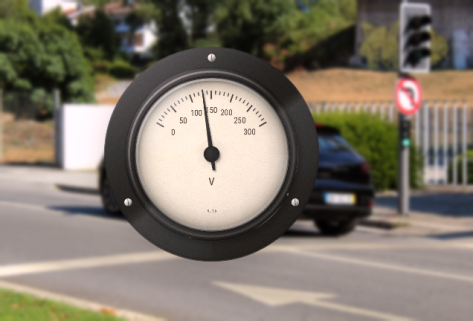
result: {"value": 130, "unit": "V"}
